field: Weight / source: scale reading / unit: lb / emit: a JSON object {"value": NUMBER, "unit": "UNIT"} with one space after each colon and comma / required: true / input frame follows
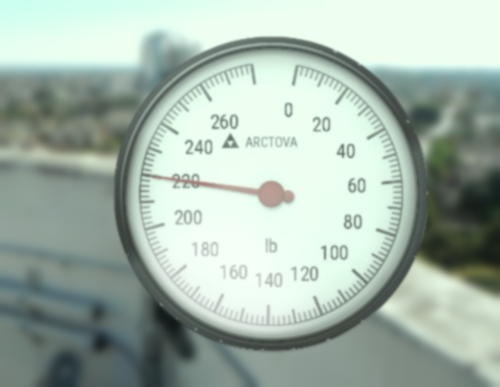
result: {"value": 220, "unit": "lb"}
